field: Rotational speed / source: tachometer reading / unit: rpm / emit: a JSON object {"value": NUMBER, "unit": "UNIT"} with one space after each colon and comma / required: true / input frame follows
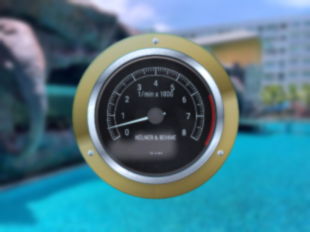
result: {"value": 500, "unit": "rpm"}
